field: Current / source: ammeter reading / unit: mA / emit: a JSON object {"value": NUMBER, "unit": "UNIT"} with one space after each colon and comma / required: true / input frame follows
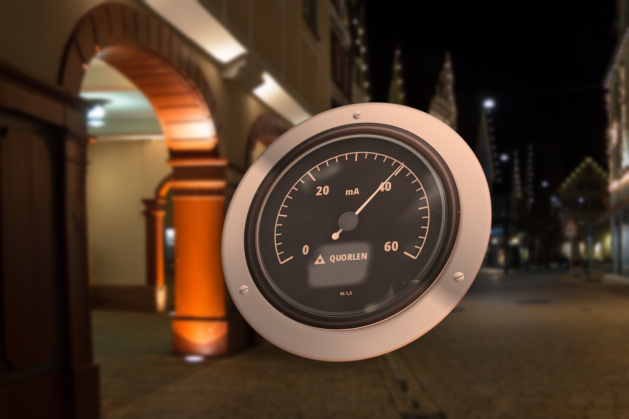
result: {"value": 40, "unit": "mA"}
